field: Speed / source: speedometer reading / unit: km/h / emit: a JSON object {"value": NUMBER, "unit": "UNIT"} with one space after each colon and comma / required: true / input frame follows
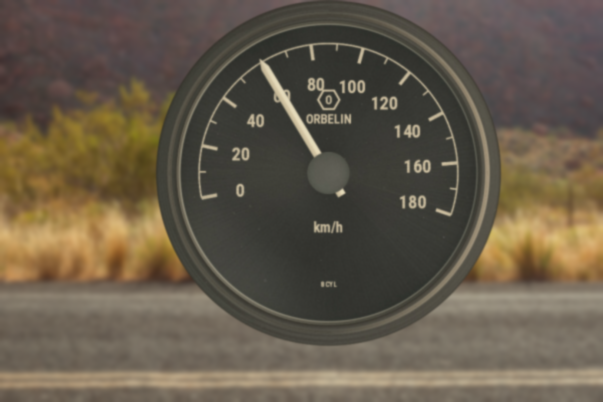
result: {"value": 60, "unit": "km/h"}
